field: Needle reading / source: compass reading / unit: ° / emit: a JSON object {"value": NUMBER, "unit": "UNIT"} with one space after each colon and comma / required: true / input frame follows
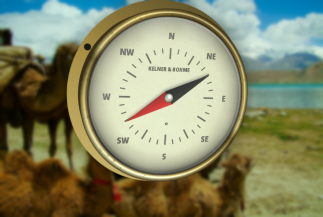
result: {"value": 240, "unit": "°"}
